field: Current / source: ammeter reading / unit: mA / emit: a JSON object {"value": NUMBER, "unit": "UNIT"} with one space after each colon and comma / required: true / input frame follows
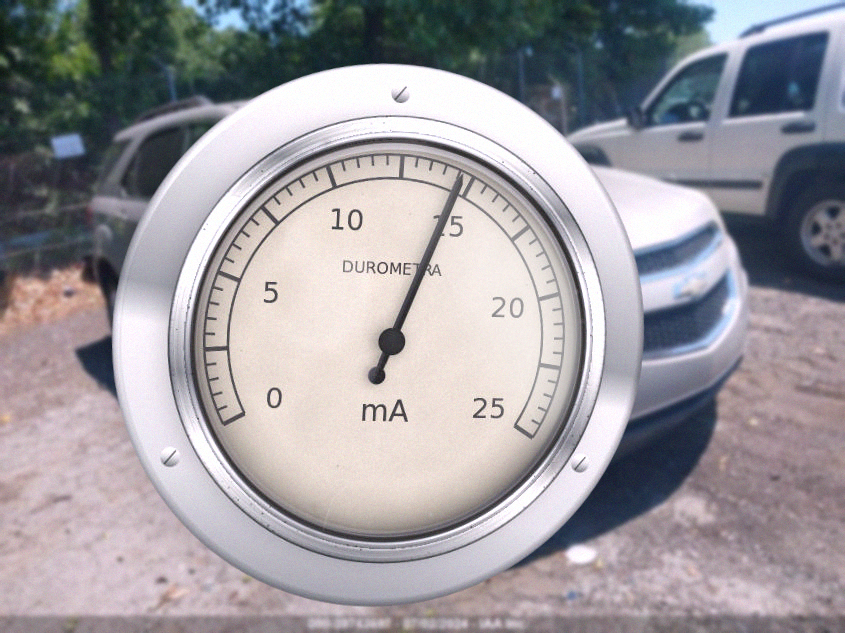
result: {"value": 14.5, "unit": "mA"}
